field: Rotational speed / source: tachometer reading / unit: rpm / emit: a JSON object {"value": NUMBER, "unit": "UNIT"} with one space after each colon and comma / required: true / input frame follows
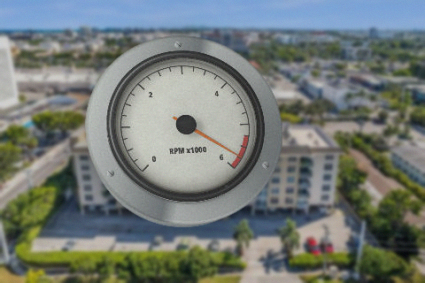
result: {"value": 5750, "unit": "rpm"}
